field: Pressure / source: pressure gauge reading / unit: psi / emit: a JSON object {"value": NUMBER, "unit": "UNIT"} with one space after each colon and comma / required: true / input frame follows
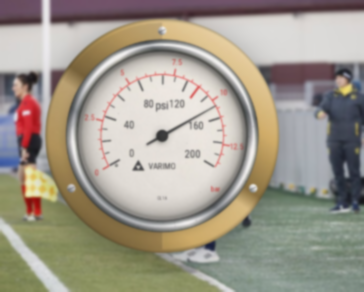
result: {"value": 150, "unit": "psi"}
